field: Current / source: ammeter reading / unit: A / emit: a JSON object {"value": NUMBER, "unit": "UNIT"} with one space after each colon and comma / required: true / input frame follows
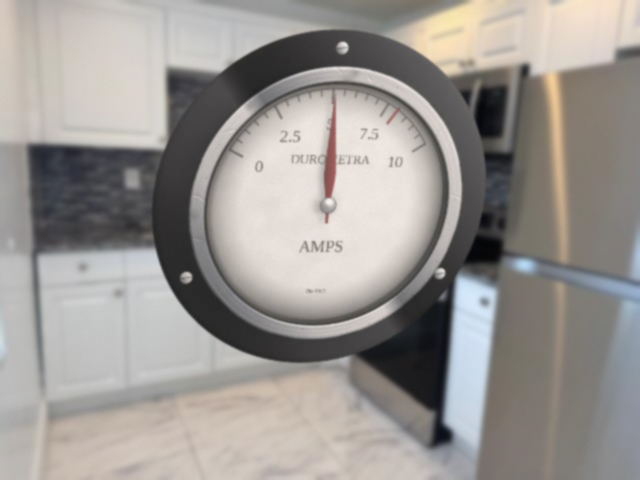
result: {"value": 5, "unit": "A"}
